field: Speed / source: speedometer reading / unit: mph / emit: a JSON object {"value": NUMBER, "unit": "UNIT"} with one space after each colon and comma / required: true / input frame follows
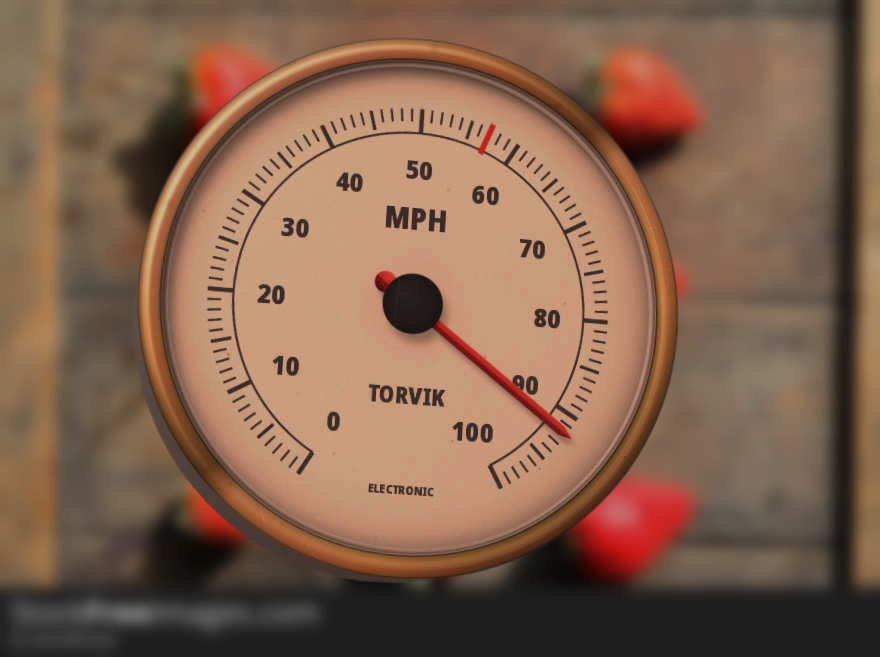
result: {"value": 92, "unit": "mph"}
